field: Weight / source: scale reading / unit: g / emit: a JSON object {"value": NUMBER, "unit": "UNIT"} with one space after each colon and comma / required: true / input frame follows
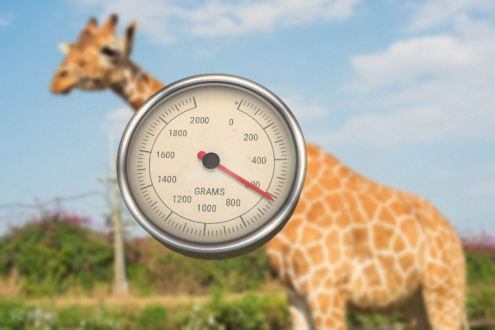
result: {"value": 620, "unit": "g"}
